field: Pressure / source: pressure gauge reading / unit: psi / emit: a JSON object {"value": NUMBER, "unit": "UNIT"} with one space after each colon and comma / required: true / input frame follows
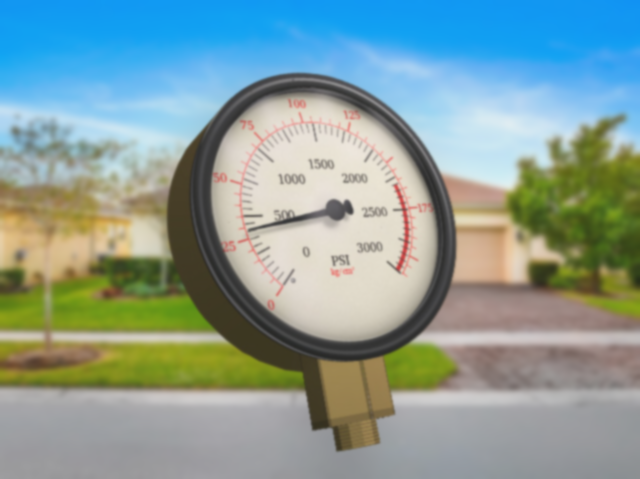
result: {"value": 400, "unit": "psi"}
